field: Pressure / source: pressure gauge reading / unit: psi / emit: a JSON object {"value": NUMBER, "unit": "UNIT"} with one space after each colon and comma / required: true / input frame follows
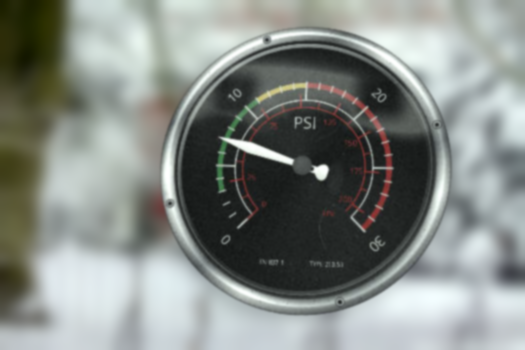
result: {"value": 7, "unit": "psi"}
